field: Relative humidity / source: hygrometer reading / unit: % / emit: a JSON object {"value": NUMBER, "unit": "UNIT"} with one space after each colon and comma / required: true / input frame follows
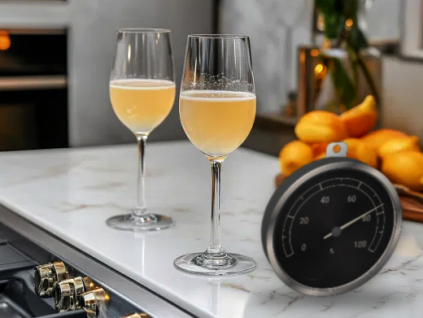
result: {"value": 75, "unit": "%"}
